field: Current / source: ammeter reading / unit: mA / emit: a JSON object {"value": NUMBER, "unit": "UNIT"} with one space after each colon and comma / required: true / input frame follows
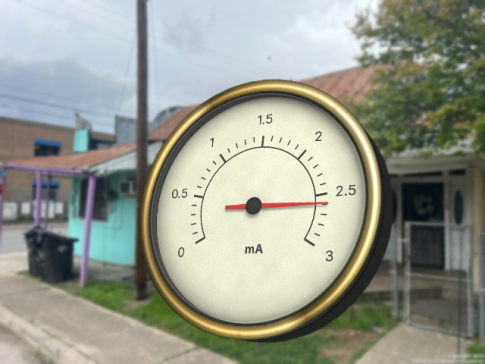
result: {"value": 2.6, "unit": "mA"}
